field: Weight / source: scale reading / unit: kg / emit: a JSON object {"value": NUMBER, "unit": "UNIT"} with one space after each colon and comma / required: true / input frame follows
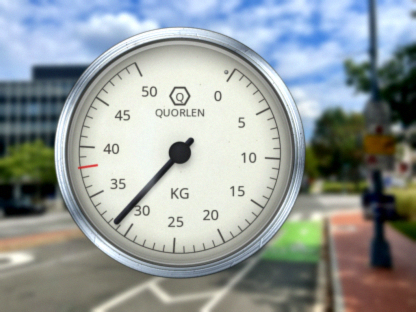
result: {"value": 31.5, "unit": "kg"}
